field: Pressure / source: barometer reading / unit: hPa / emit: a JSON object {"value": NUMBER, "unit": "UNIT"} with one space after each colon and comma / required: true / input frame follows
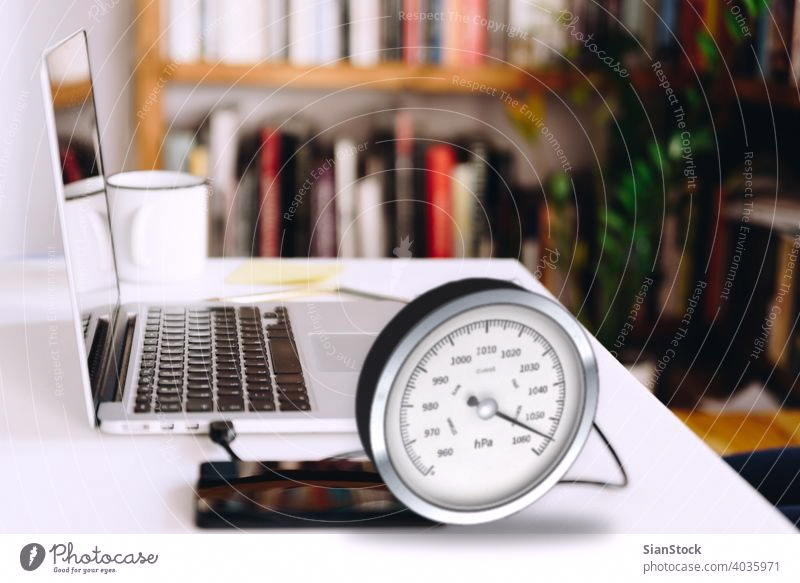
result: {"value": 1055, "unit": "hPa"}
